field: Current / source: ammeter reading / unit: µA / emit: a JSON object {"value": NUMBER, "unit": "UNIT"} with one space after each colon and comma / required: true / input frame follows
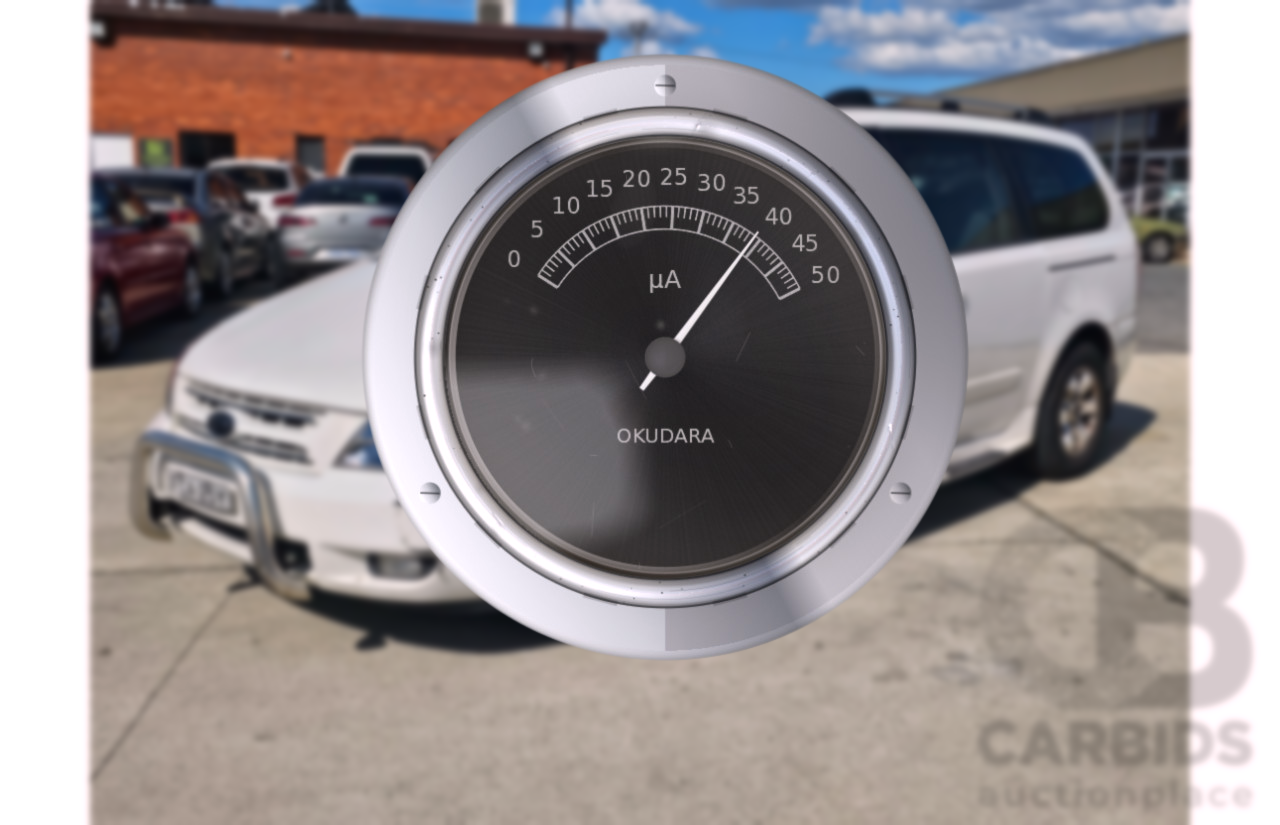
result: {"value": 39, "unit": "µA"}
